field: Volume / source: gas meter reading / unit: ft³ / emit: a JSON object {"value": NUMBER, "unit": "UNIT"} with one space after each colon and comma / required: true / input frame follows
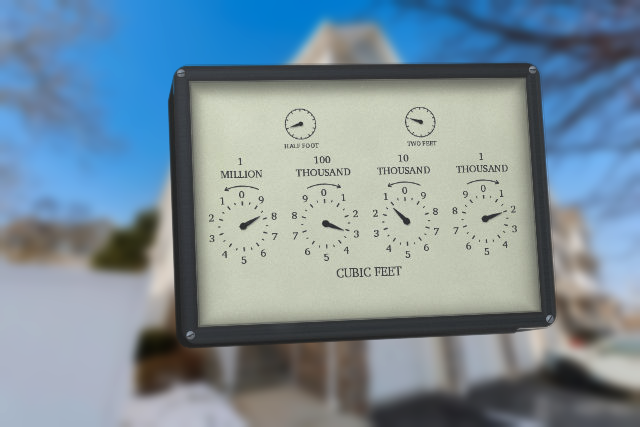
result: {"value": 831200, "unit": "ft³"}
